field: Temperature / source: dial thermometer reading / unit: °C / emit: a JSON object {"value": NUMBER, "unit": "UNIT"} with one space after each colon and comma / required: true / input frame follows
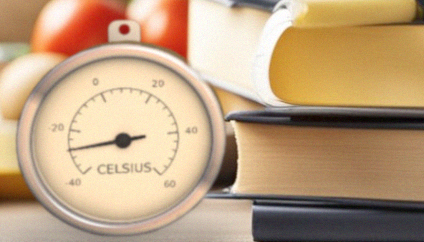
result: {"value": -28, "unit": "°C"}
